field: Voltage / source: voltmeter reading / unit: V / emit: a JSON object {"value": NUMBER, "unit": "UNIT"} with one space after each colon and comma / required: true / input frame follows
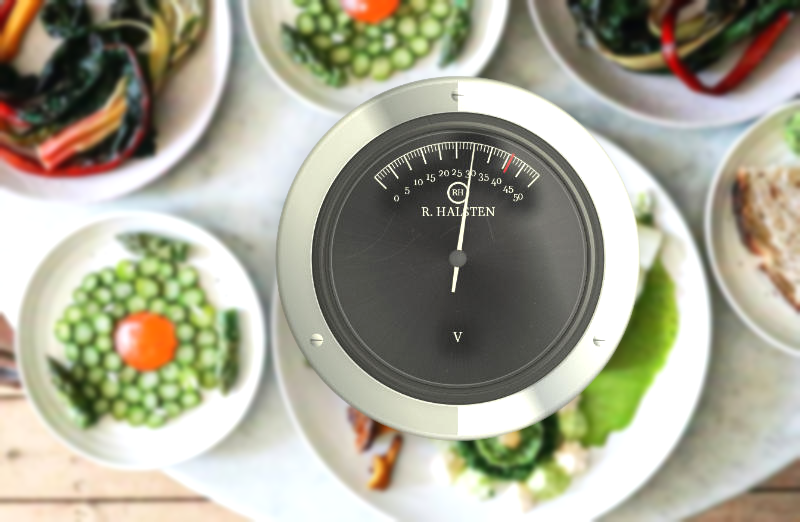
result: {"value": 30, "unit": "V"}
